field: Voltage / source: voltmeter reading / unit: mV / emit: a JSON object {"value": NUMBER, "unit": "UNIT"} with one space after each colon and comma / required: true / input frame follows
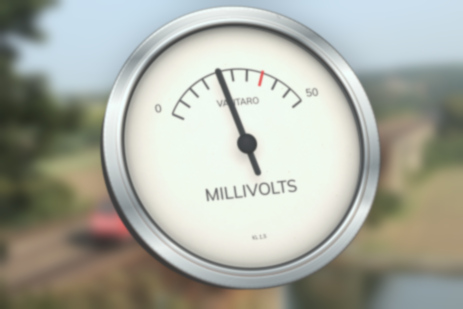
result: {"value": 20, "unit": "mV"}
